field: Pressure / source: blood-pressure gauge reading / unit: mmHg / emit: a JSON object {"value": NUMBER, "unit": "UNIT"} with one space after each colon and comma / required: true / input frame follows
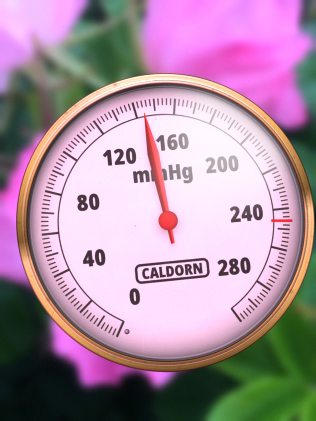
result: {"value": 144, "unit": "mmHg"}
